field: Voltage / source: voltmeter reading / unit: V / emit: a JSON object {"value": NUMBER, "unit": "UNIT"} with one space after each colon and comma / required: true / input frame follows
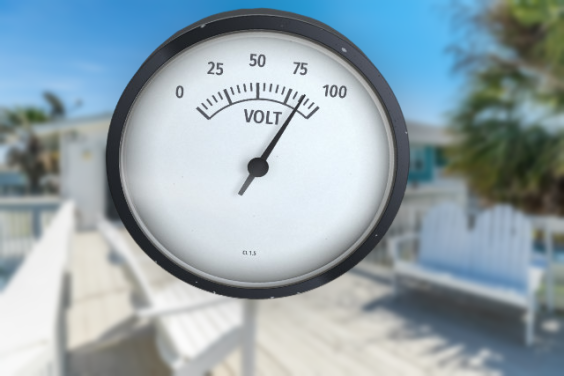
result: {"value": 85, "unit": "V"}
